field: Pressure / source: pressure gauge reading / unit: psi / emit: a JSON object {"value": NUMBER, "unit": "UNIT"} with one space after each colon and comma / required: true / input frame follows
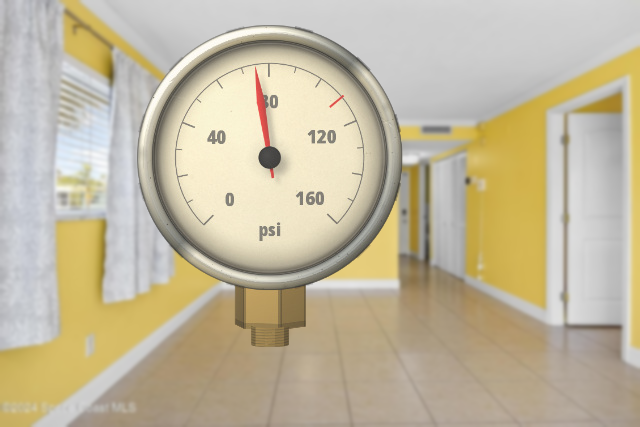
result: {"value": 75, "unit": "psi"}
